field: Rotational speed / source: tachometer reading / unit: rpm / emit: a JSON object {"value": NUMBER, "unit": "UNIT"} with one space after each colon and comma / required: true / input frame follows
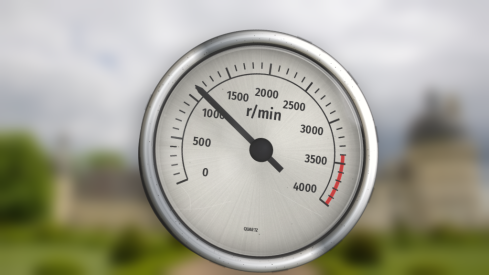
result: {"value": 1100, "unit": "rpm"}
